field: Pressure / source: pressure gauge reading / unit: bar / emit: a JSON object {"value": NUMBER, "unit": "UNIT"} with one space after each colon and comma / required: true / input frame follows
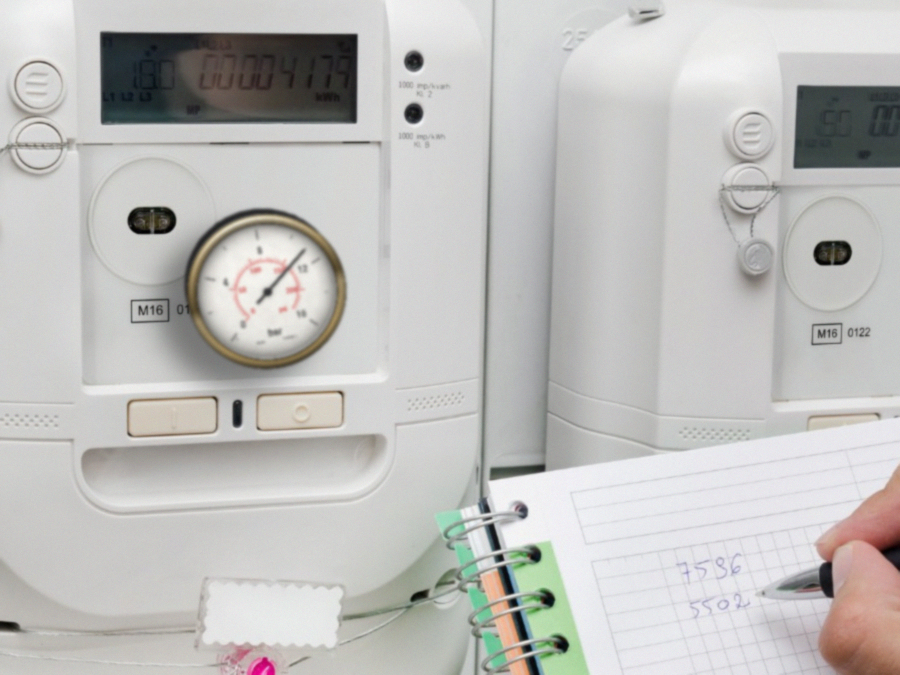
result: {"value": 11, "unit": "bar"}
